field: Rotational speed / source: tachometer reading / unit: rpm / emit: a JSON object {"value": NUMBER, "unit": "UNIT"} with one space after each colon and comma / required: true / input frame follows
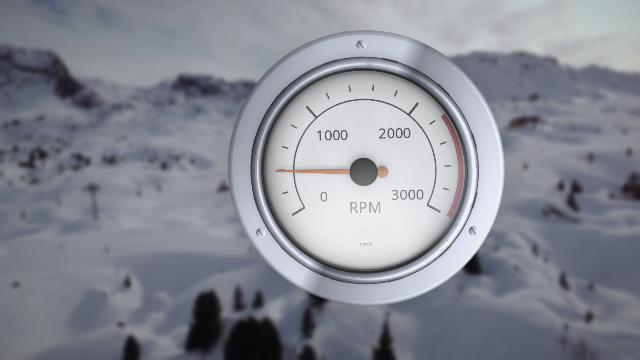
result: {"value": 400, "unit": "rpm"}
